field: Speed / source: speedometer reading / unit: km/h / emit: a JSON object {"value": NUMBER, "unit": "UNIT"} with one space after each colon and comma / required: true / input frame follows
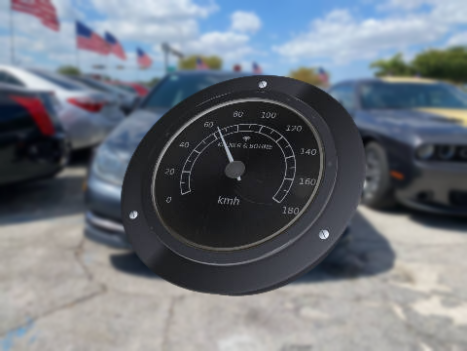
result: {"value": 65, "unit": "km/h"}
